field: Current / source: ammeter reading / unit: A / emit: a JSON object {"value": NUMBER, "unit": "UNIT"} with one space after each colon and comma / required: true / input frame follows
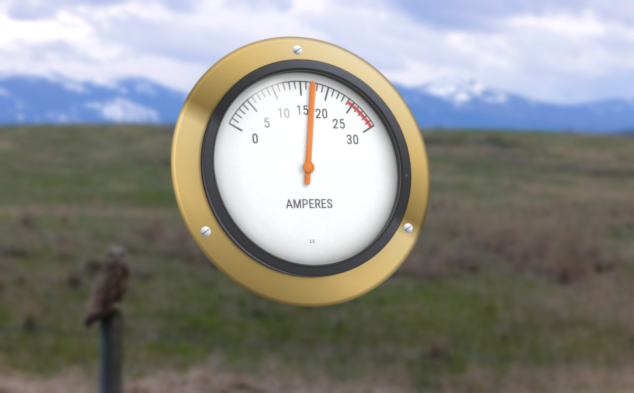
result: {"value": 17, "unit": "A"}
